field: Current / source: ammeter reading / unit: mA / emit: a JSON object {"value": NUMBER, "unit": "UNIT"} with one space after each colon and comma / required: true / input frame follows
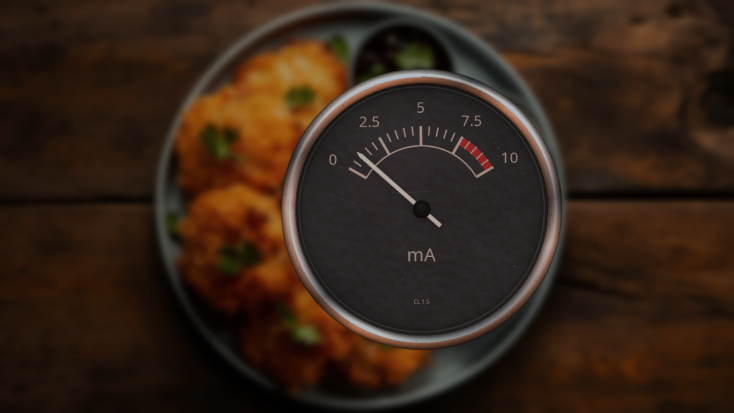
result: {"value": 1, "unit": "mA"}
